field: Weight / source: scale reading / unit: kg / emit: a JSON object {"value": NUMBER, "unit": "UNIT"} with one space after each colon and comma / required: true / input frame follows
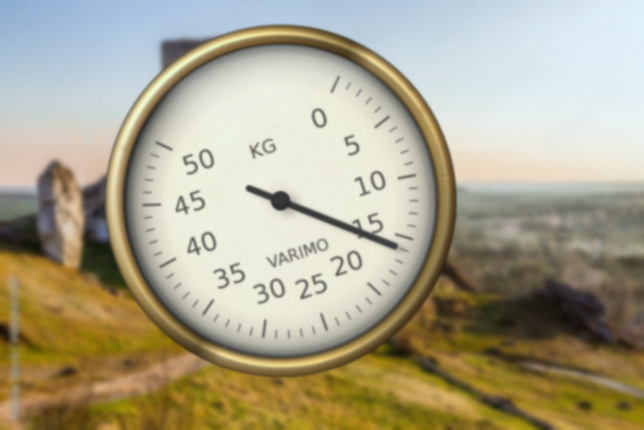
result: {"value": 16, "unit": "kg"}
